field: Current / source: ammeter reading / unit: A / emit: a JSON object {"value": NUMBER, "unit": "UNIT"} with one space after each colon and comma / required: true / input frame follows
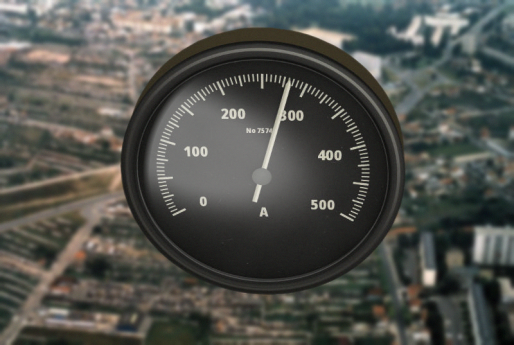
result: {"value": 280, "unit": "A"}
